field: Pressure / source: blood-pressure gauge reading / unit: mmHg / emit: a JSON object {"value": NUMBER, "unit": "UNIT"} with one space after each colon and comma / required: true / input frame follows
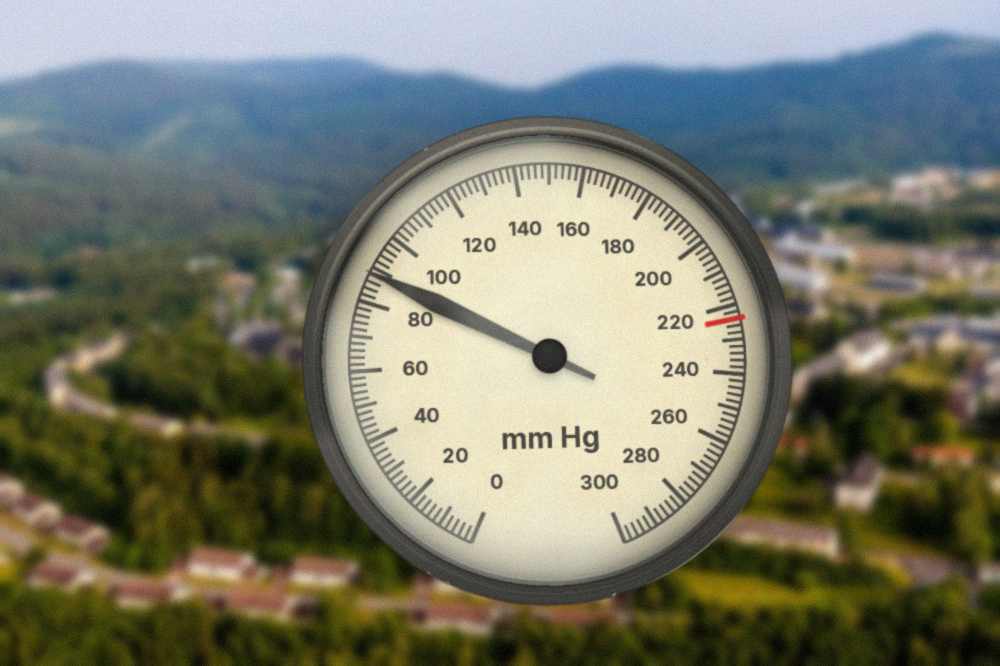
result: {"value": 88, "unit": "mmHg"}
